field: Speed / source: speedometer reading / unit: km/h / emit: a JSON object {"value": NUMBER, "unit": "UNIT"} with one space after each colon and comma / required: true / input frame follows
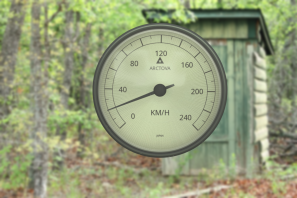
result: {"value": 20, "unit": "km/h"}
